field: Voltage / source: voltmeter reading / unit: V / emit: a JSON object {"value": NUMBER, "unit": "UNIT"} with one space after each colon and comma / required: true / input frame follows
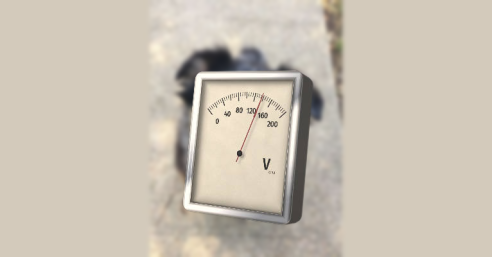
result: {"value": 140, "unit": "V"}
